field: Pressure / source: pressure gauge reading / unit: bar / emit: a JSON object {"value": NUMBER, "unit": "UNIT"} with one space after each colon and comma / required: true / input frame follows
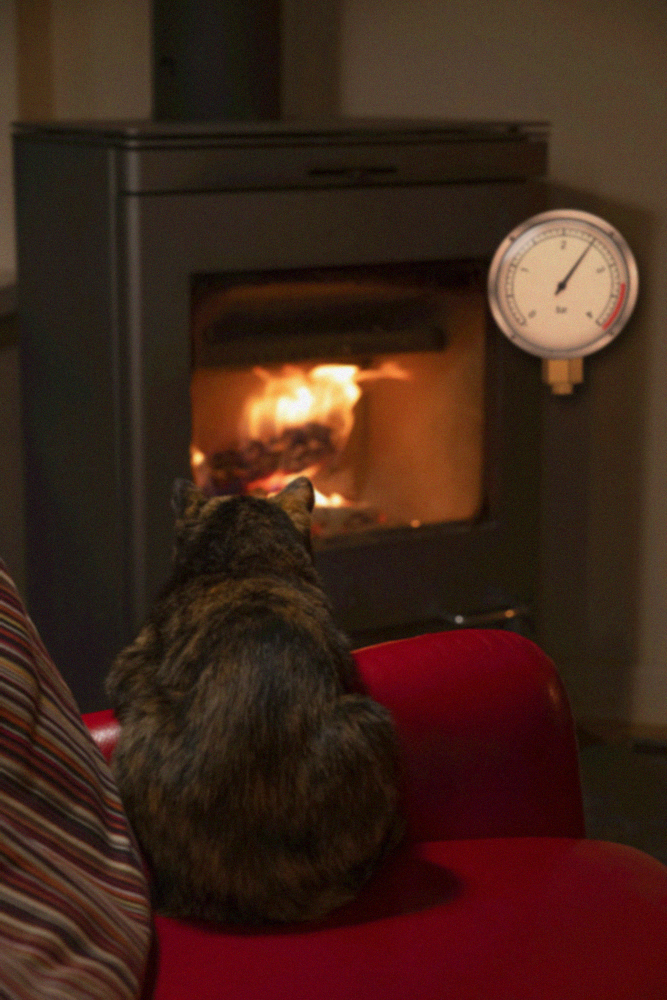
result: {"value": 2.5, "unit": "bar"}
